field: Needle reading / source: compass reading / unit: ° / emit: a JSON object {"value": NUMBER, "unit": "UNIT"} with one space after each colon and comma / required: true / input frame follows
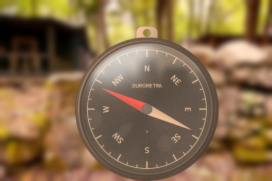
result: {"value": 295, "unit": "°"}
